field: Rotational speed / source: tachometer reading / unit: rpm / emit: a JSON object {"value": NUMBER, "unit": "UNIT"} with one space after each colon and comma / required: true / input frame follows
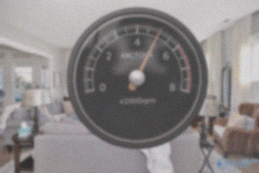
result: {"value": 5000, "unit": "rpm"}
